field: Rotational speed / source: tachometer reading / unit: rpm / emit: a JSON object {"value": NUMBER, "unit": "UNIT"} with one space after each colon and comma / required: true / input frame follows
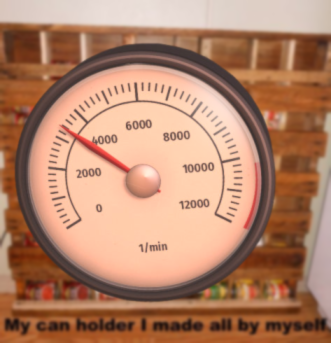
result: {"value": 3400, "unit": "rpm"}
